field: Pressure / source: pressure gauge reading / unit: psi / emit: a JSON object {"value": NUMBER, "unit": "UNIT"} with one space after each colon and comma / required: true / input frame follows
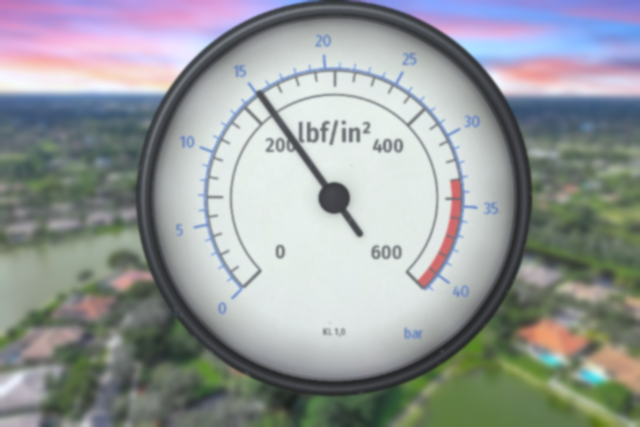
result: {"value": 220, "unit": "psi"}
